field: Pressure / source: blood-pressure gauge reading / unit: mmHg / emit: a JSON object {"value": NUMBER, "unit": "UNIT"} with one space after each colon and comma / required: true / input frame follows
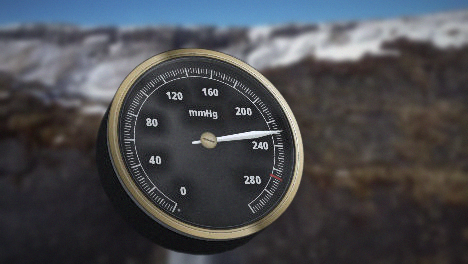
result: {"value": 230, "unit": "mmHg"}
